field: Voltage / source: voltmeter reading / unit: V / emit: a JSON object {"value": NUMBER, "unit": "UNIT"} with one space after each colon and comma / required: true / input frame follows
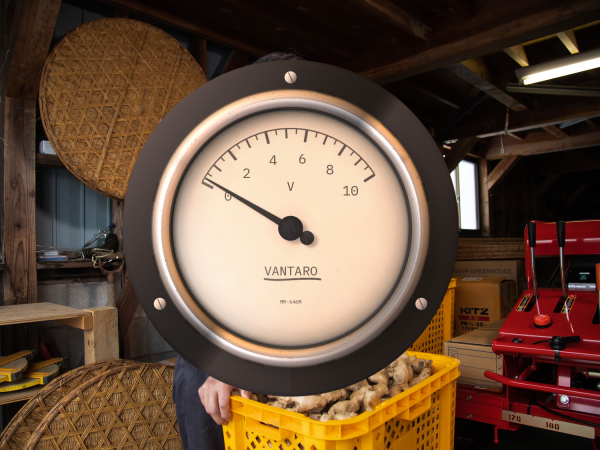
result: {"value": 0.25, "unit": "V"}
